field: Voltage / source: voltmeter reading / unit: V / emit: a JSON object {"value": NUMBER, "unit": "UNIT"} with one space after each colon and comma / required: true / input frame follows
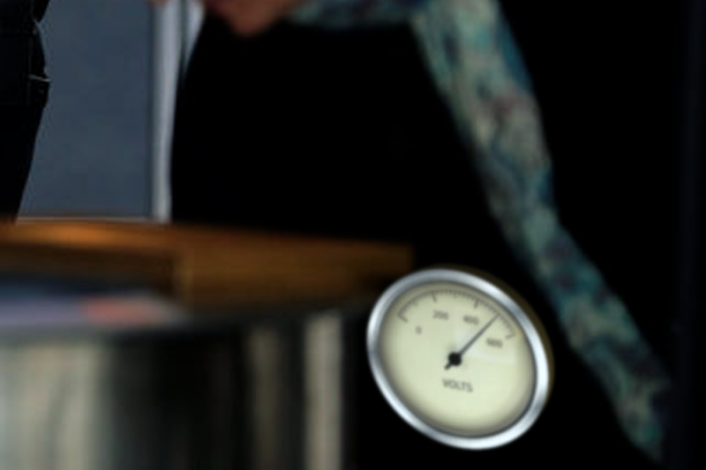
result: {"value": 500, "unit": "V"}
